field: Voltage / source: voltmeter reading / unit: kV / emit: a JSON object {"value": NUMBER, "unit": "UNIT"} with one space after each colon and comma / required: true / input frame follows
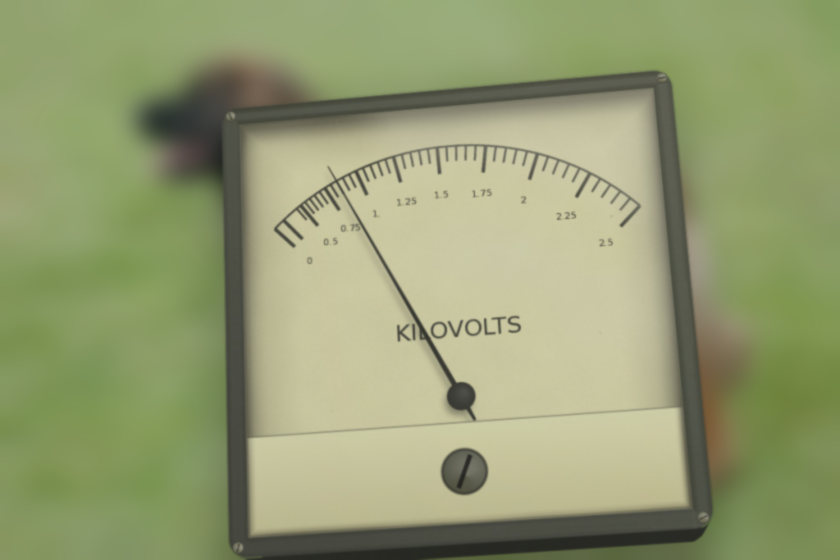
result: {"value": 0.85, "unit": "kV"}
